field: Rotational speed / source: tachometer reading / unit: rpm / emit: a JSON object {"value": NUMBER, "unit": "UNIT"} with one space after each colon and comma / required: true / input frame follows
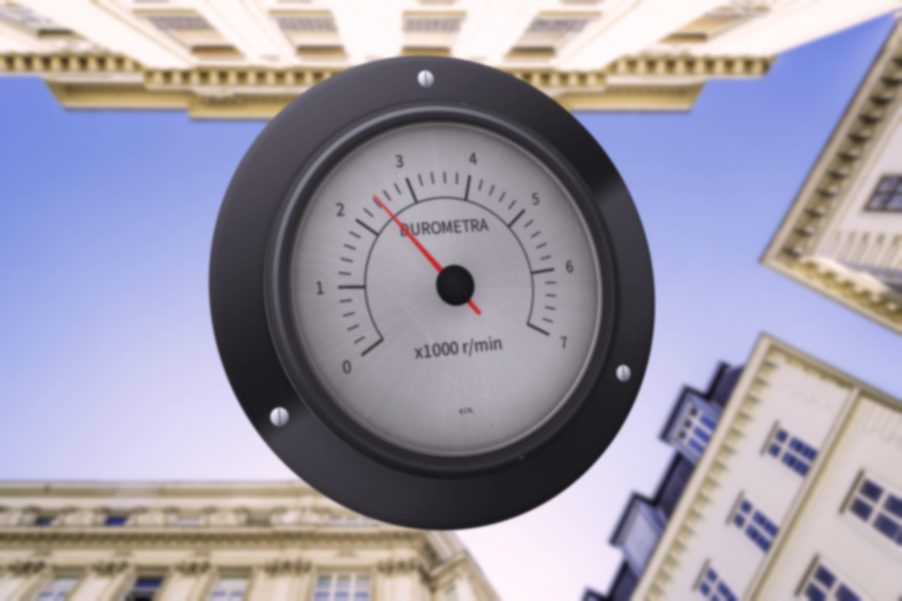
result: {"value": 2400, "unit": "rpm"}
